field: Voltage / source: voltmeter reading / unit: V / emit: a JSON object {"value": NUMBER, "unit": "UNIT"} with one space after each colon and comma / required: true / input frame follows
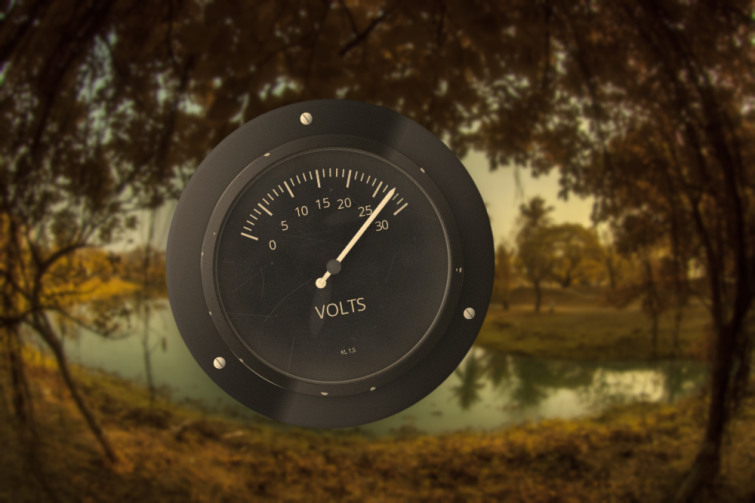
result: {"value": 27, "unit": "V"}
